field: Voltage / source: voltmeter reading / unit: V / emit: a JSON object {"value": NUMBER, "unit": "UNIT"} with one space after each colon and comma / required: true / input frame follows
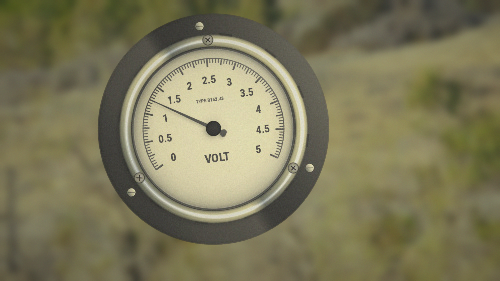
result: {"value": 1.25, "unit": "V"}
